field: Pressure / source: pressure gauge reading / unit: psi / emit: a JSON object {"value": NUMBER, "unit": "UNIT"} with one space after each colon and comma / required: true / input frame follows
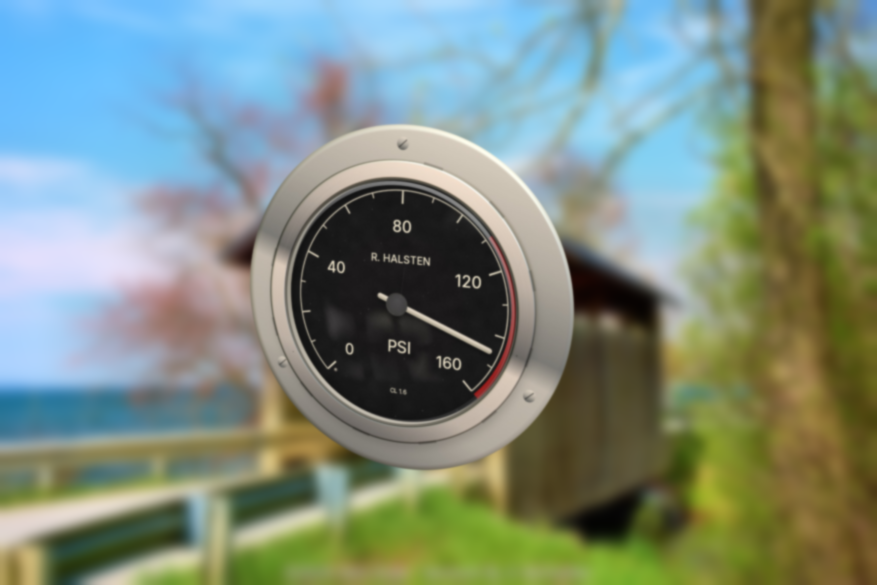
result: {"value": 145, "unit": "psi"}
